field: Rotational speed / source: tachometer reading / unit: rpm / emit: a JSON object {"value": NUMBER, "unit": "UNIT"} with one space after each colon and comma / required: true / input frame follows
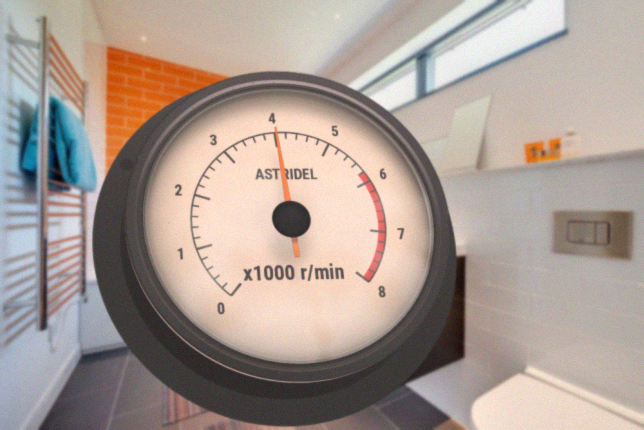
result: {"value": 4000, "unit": "rpm"}
